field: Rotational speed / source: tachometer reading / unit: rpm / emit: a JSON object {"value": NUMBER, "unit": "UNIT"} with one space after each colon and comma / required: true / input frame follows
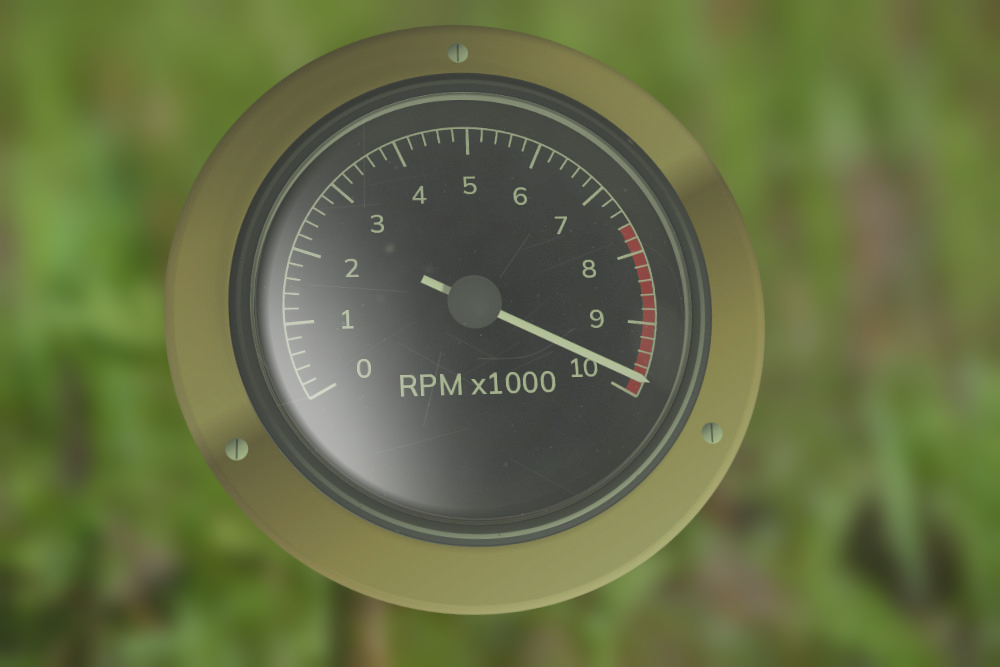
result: {"value": 9800, "unit": "rpm"}
